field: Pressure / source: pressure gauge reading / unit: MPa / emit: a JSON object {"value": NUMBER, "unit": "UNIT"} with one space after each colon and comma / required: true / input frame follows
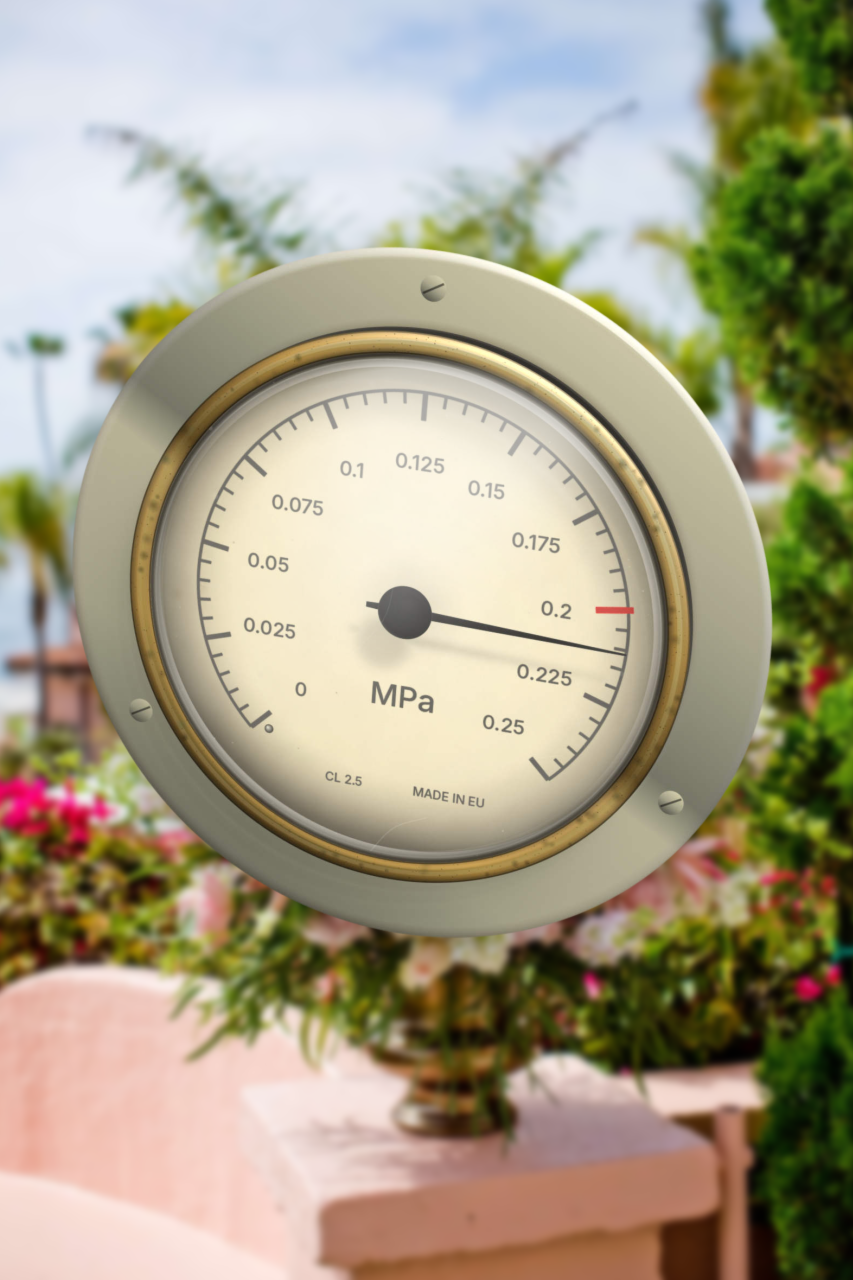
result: {"value": 0.21, "unit": "MPa"}
